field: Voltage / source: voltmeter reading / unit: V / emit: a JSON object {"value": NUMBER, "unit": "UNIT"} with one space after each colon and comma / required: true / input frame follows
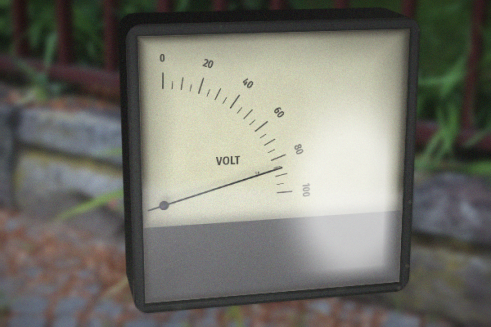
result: {"value": 85, "unit": "V"}
